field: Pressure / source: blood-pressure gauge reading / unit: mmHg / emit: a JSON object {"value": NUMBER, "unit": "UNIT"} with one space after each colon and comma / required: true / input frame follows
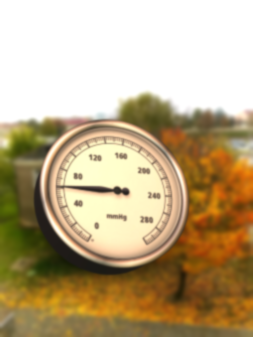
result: {"value": 60, "unit": "mmHg"}
